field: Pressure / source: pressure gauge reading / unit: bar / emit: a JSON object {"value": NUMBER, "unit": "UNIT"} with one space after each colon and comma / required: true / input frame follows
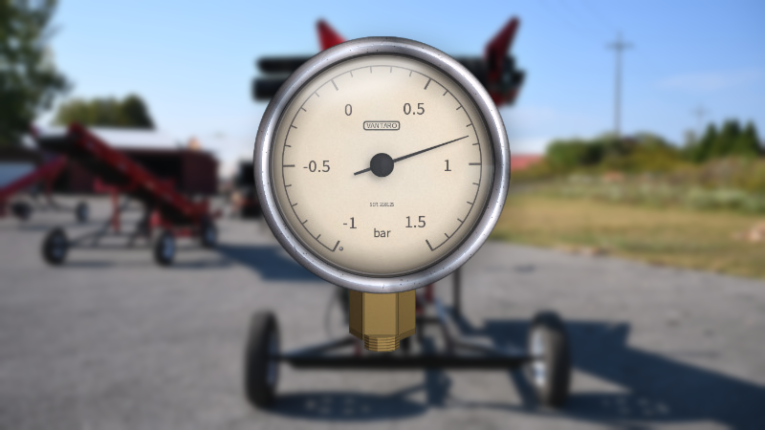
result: {"value": 0.85, "unit": "bar"}
